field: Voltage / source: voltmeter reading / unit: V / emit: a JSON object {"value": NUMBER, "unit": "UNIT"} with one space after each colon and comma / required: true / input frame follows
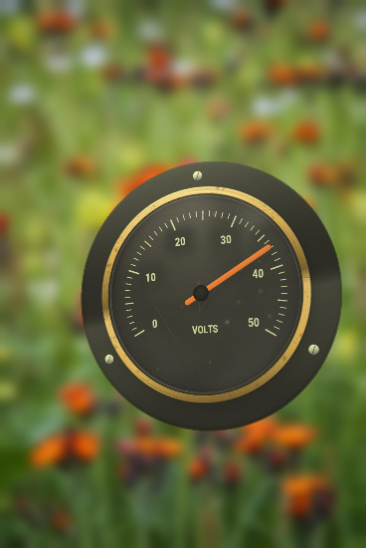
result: {"value": 37, "unit": "V"}
